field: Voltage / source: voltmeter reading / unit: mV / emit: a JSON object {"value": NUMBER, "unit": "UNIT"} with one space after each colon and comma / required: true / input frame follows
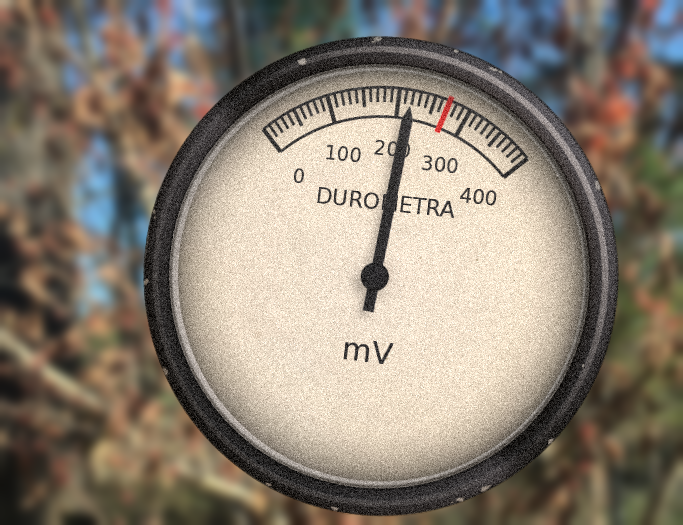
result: {"value": 220, "unit": "mV"}
